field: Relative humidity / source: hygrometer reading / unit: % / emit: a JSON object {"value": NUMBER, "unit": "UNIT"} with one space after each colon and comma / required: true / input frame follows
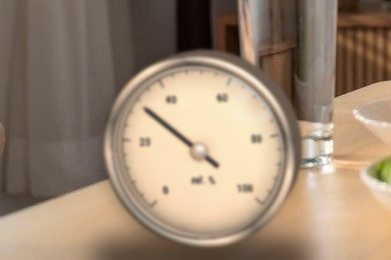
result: {"value": 32, "unit": "%"}
